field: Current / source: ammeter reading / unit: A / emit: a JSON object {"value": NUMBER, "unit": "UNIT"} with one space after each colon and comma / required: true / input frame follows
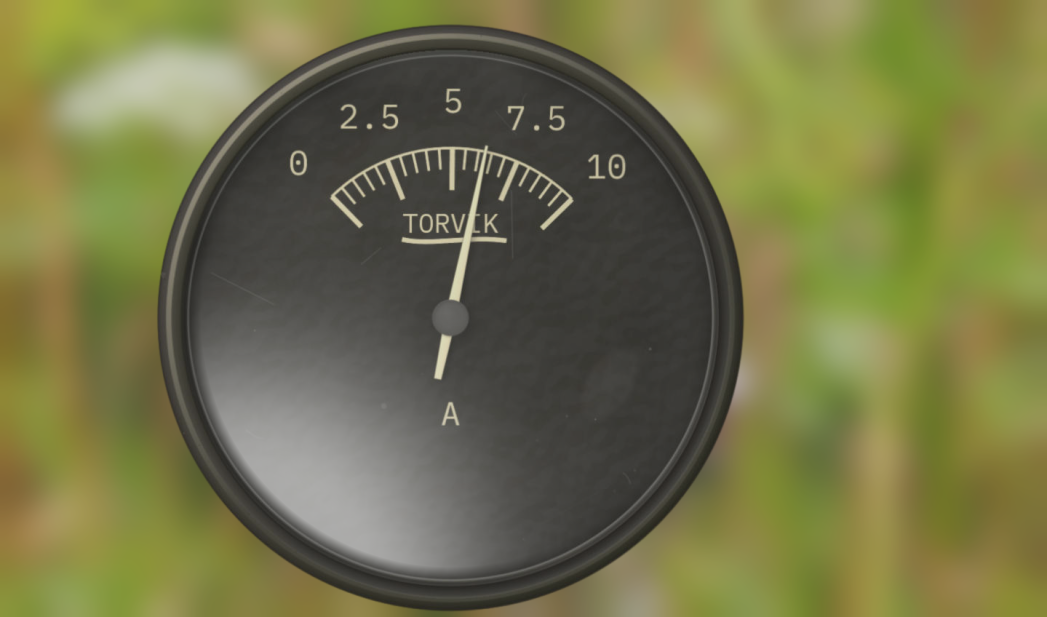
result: {"value": 6.25, "unit": "A"}
